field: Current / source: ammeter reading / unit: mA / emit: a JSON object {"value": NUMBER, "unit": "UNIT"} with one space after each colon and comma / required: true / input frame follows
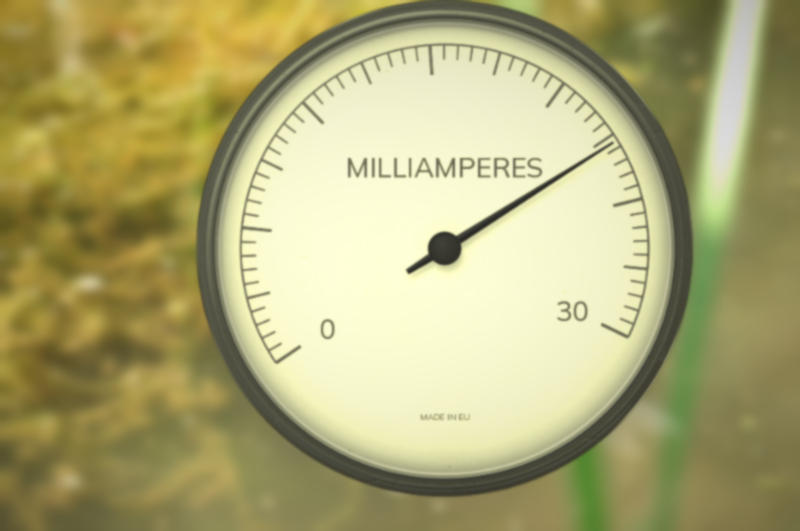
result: {"value": 22.75, "unit": "mA"}
